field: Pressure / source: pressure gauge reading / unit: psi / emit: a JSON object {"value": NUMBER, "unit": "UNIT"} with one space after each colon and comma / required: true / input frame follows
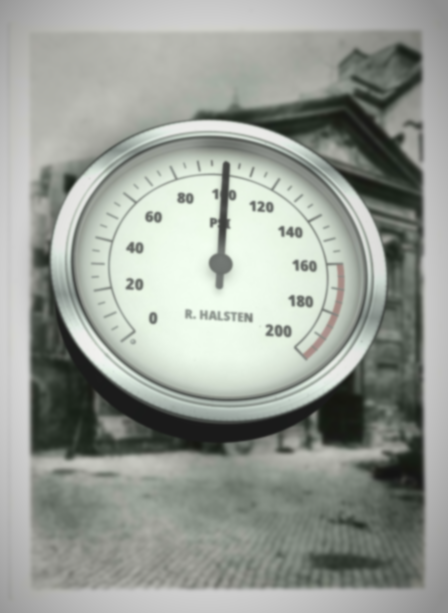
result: {"value": 100, "unit": "psi"}
